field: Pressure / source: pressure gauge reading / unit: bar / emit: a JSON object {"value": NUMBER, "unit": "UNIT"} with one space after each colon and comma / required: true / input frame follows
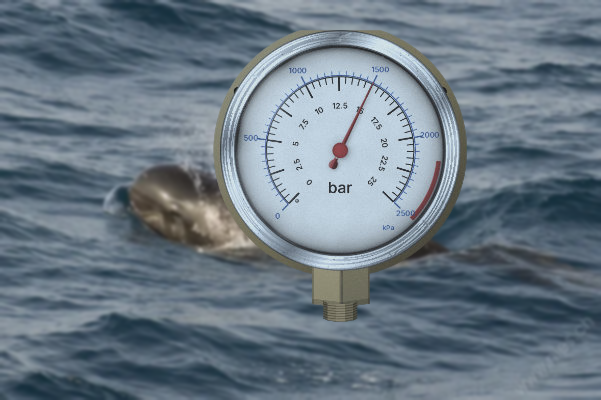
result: {"value": 15, "unit": "bar"}
